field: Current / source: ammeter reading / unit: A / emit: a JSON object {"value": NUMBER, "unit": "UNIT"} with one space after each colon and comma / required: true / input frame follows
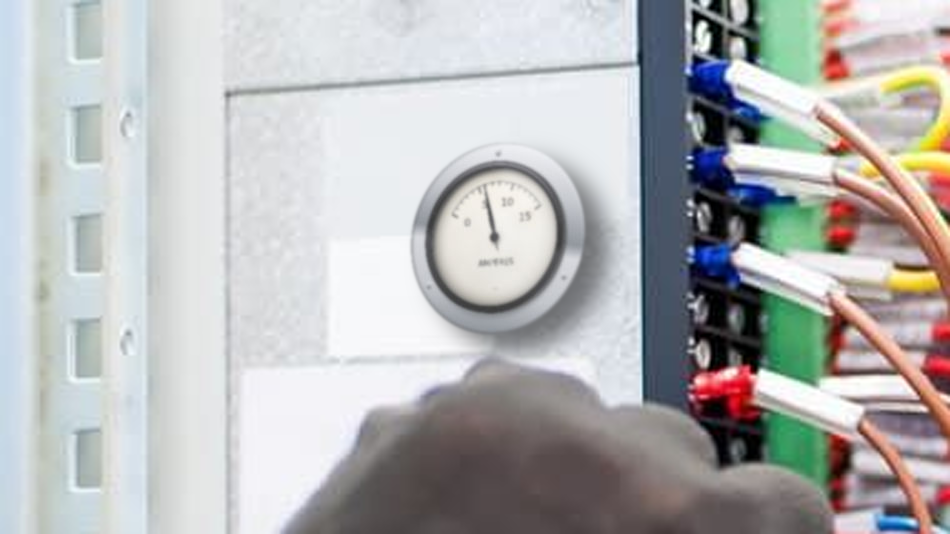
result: {"value": 6, "unit": "A"}
